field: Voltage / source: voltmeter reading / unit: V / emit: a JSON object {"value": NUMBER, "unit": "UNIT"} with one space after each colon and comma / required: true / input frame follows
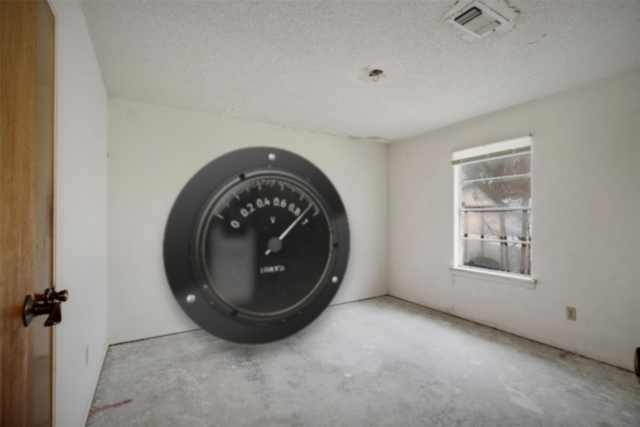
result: {"value": 0.9, "unit": "V"}
